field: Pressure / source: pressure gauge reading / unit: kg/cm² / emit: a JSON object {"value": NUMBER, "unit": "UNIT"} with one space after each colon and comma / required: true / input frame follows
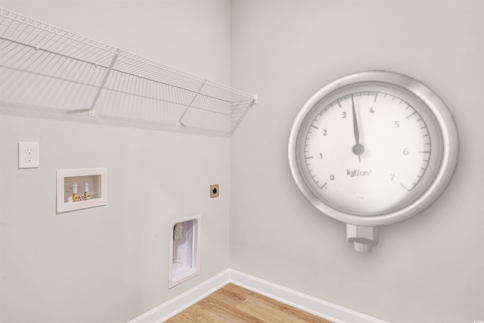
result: {"value": 3.4, "unit": "kg/cm²"}
